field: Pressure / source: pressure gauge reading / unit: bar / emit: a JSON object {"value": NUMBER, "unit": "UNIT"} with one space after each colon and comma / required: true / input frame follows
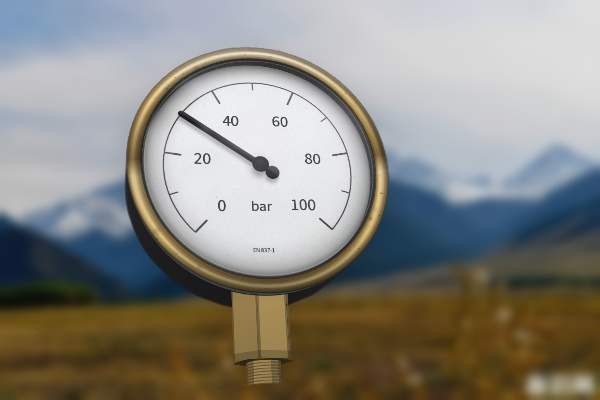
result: {"value": 30, "unit": "bar"}
